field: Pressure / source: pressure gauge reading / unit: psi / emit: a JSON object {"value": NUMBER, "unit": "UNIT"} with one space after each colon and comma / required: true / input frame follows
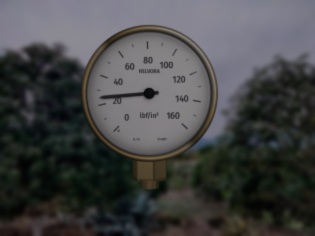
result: {"value": 25, "unit": "psi"}
